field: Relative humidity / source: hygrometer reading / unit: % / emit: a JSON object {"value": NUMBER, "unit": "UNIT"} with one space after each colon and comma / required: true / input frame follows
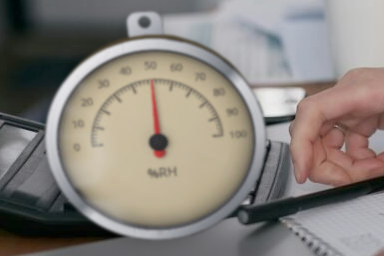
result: {"value": 50, "unit": "%"}
